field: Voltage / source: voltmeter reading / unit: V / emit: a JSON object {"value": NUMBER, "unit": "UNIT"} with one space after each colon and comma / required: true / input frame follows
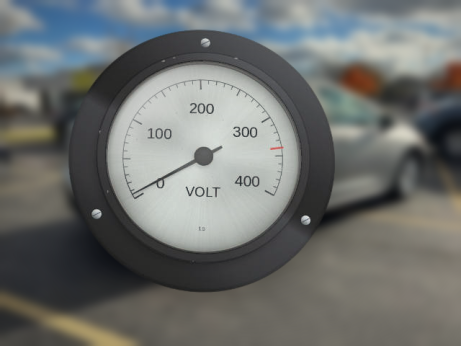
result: {"value": 5, "unit": "V"}
